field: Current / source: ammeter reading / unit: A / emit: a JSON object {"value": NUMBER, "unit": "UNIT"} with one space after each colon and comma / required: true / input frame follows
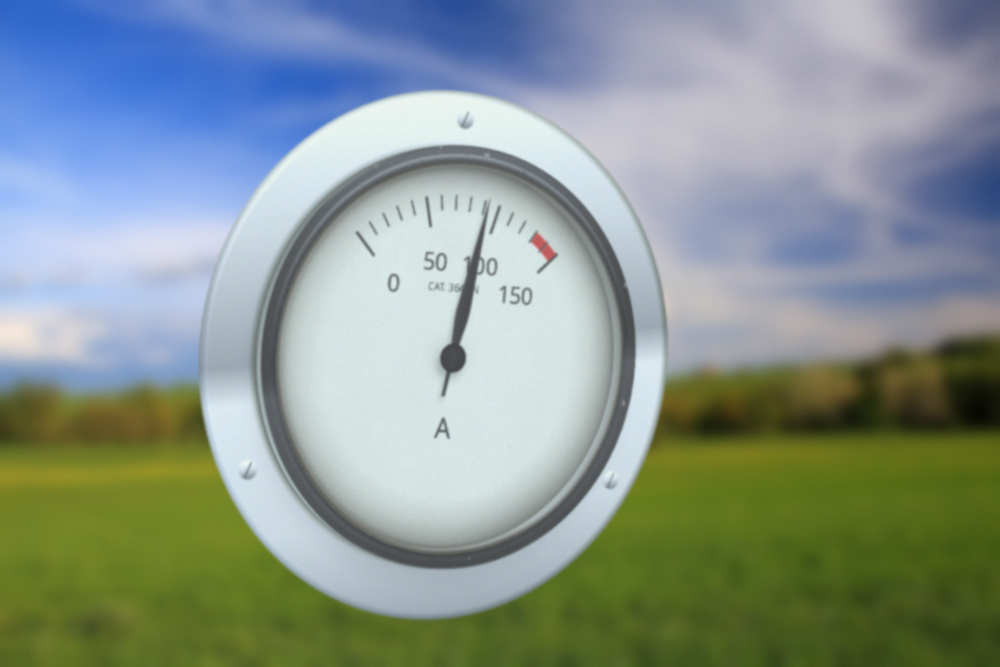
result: {"value": 90, "unit": "A"}
